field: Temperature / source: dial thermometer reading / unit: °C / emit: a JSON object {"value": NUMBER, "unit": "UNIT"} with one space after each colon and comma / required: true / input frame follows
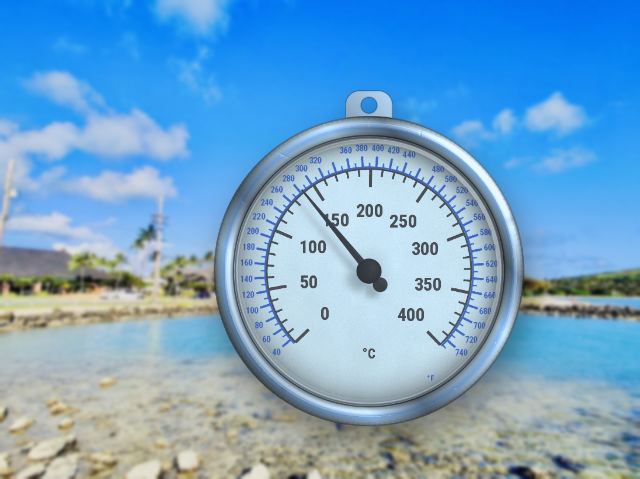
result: {"value": 140, "unit": "°C"}
